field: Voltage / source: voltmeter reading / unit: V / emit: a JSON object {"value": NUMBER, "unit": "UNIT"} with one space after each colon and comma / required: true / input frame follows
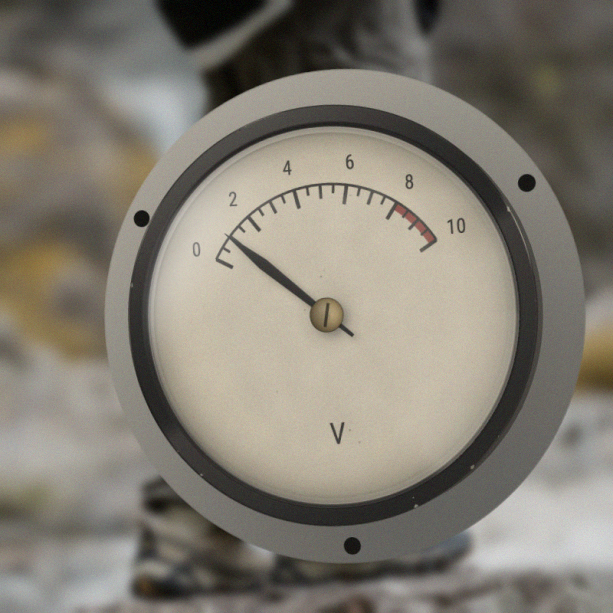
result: {"value": 1, "unit": "V"}
